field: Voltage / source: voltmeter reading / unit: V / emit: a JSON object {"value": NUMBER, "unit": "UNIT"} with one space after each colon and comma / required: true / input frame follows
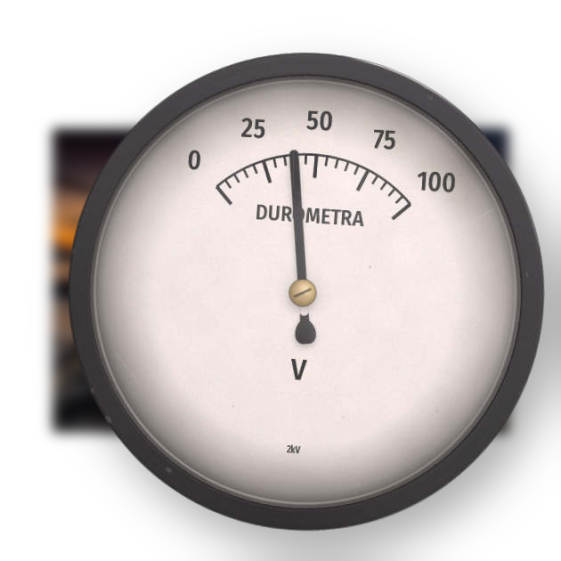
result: {"value": 40, "unit": "V"}
